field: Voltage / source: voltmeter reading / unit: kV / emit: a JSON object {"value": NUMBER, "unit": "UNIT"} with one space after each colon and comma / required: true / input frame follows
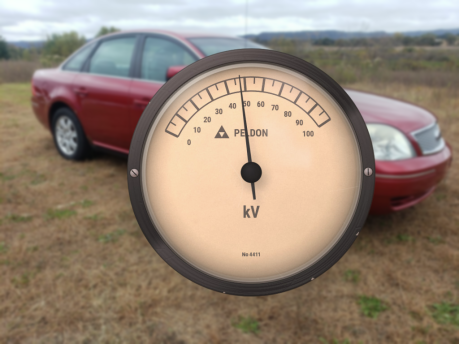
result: {"value": 47.5, "unit": "kV"}
